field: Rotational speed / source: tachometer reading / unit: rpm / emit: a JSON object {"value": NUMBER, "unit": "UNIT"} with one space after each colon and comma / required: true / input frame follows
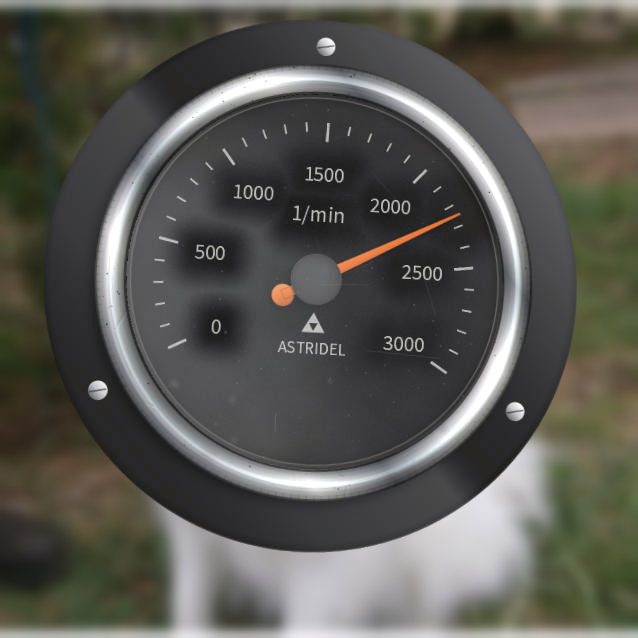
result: {"value": 2250, "unit": "rpm"}
